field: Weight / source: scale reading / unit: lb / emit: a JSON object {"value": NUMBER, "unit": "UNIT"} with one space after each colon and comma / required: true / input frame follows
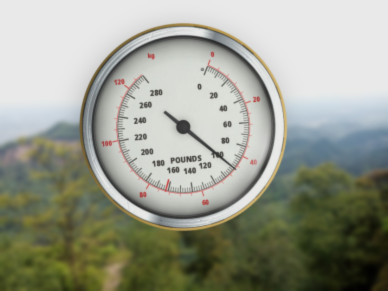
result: {"value": 100, "unit": "lb"}
